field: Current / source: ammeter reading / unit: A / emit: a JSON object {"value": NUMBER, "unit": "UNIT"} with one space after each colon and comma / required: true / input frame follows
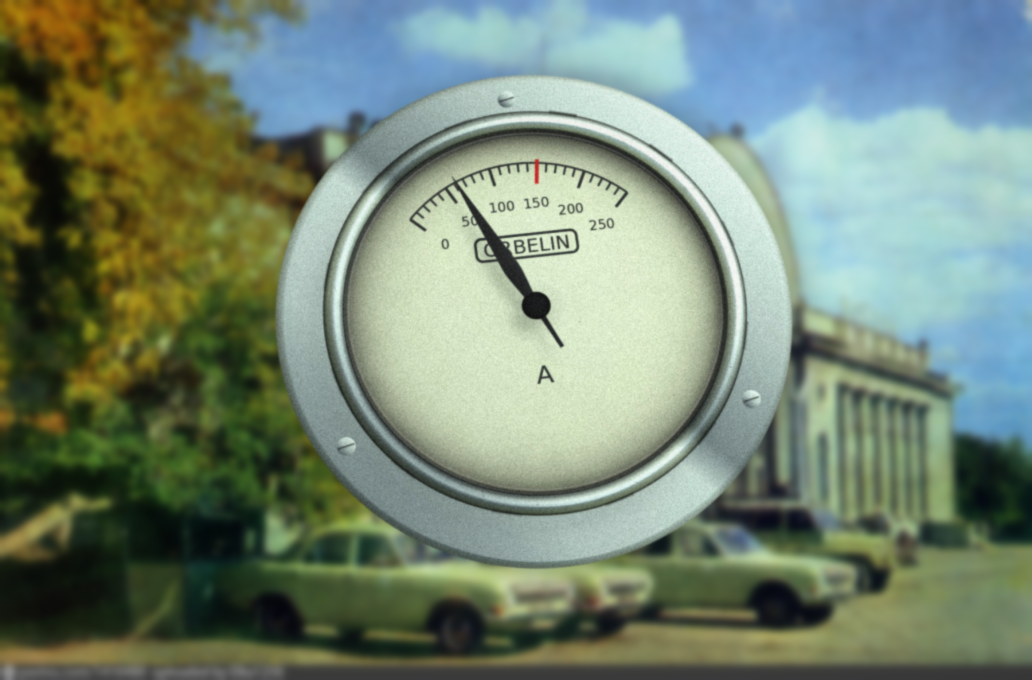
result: {"value": 60, "unit": "A"}
